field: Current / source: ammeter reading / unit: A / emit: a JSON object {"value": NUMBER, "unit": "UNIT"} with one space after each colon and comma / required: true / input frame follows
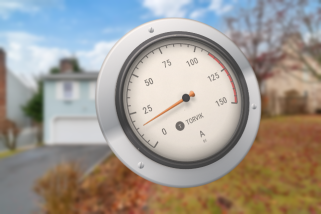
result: {"value": 15, "unit": "A"}
